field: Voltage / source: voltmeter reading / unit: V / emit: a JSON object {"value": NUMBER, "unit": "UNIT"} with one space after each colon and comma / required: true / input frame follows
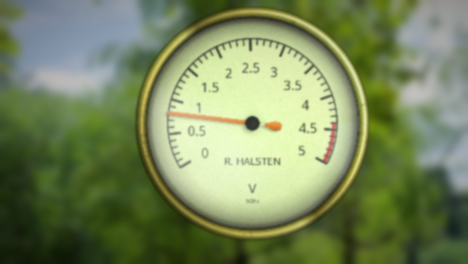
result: {"value": 0.8, "unit": "V"}
